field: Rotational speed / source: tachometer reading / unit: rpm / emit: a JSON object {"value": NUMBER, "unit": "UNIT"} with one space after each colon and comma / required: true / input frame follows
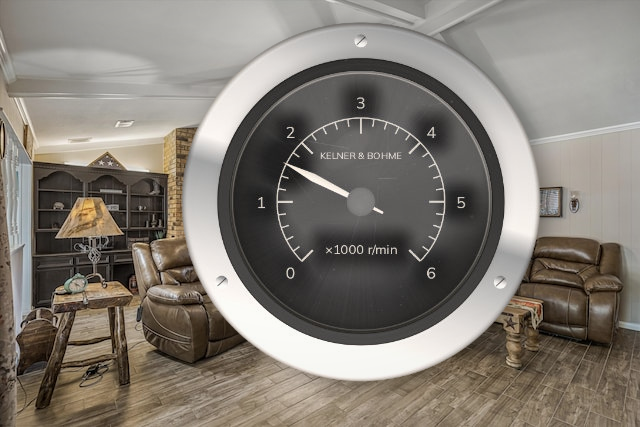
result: {"value": 1600, "unit": "rpm"}
